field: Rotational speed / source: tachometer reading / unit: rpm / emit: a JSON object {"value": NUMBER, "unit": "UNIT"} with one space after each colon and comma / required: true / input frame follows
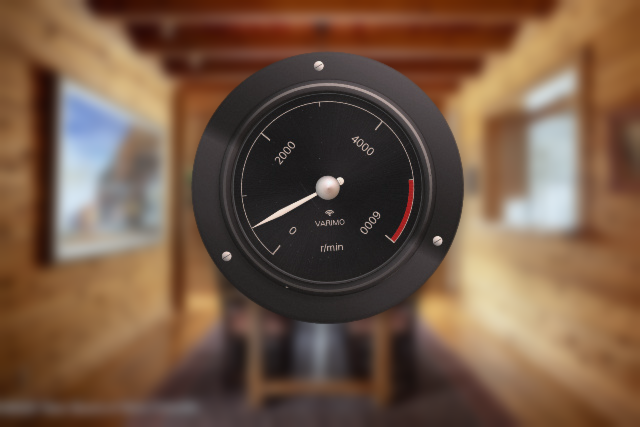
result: {"value": 500, "unit": "rpm"}
